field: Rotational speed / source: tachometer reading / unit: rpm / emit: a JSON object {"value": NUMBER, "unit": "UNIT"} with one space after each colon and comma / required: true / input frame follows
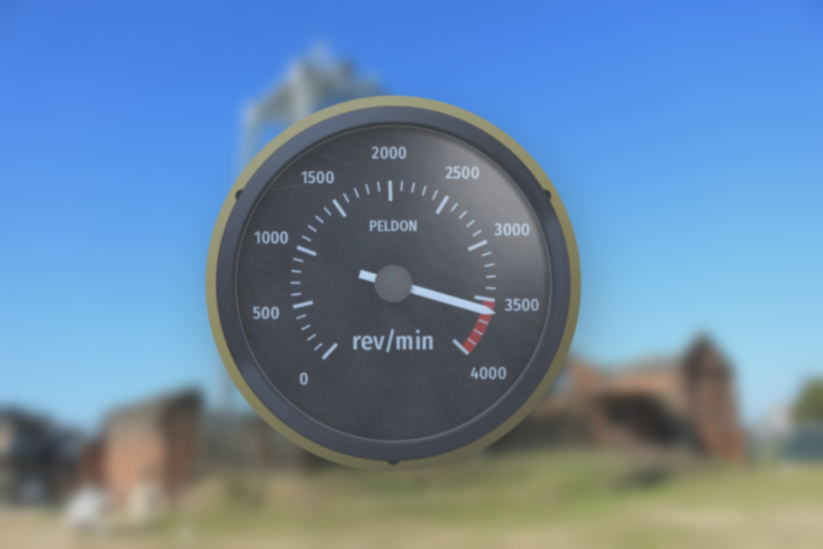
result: {"value": 3600, "unit": "rpm"}
